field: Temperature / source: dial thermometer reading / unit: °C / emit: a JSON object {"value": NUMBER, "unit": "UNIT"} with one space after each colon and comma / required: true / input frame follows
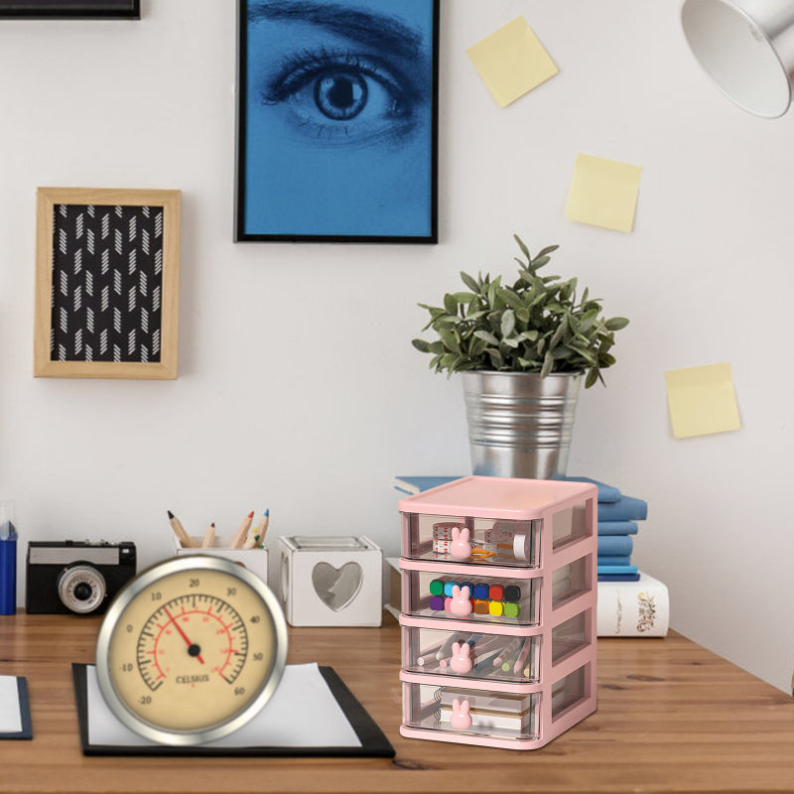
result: {"value": 10, "unit": "°C"}
